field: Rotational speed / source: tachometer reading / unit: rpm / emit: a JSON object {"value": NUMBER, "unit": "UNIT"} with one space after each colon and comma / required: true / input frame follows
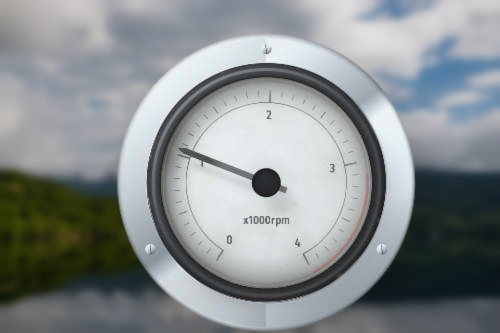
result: {"value": 1050, "unit": "rpm"}
